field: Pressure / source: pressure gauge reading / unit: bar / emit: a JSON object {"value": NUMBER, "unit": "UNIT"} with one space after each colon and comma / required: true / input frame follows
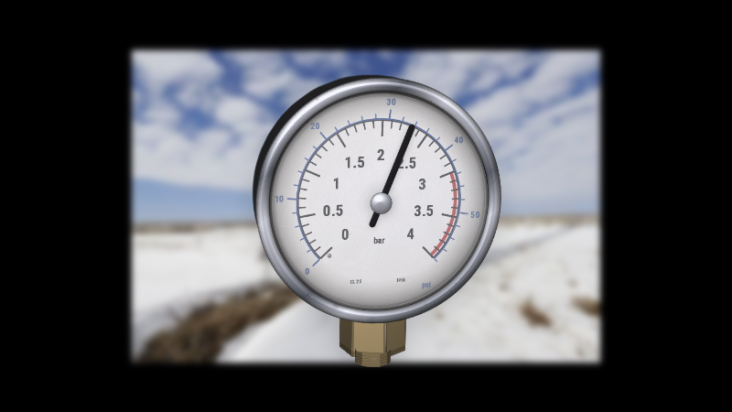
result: {"value": 2.3, "unit": "bar"}
